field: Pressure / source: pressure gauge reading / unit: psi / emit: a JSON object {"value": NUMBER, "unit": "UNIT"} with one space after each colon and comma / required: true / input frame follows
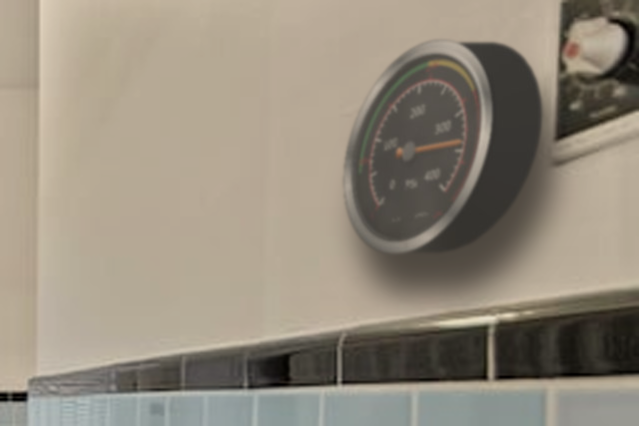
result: {"value": 340, "unit": "psi"}
